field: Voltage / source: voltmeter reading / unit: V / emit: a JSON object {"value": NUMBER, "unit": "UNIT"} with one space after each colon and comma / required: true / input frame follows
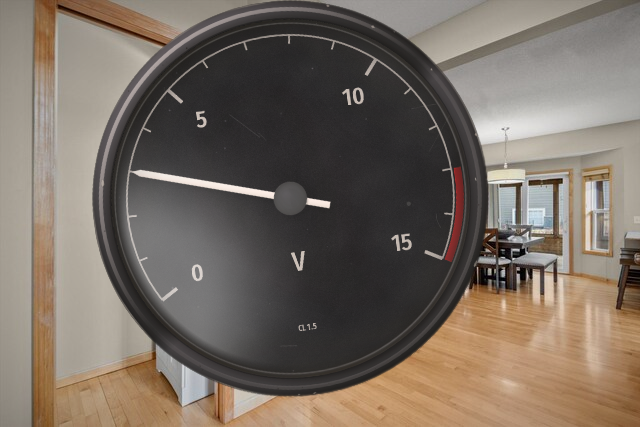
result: {"value": 3, "unit": "V"}
